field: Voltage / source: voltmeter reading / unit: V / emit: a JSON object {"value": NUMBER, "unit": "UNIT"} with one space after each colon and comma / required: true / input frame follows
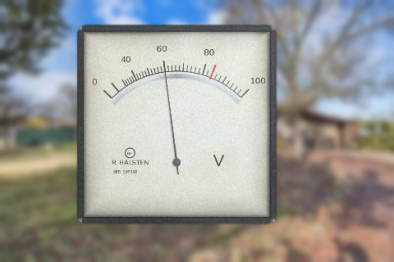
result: {"value": 60, "unit": "V"}
